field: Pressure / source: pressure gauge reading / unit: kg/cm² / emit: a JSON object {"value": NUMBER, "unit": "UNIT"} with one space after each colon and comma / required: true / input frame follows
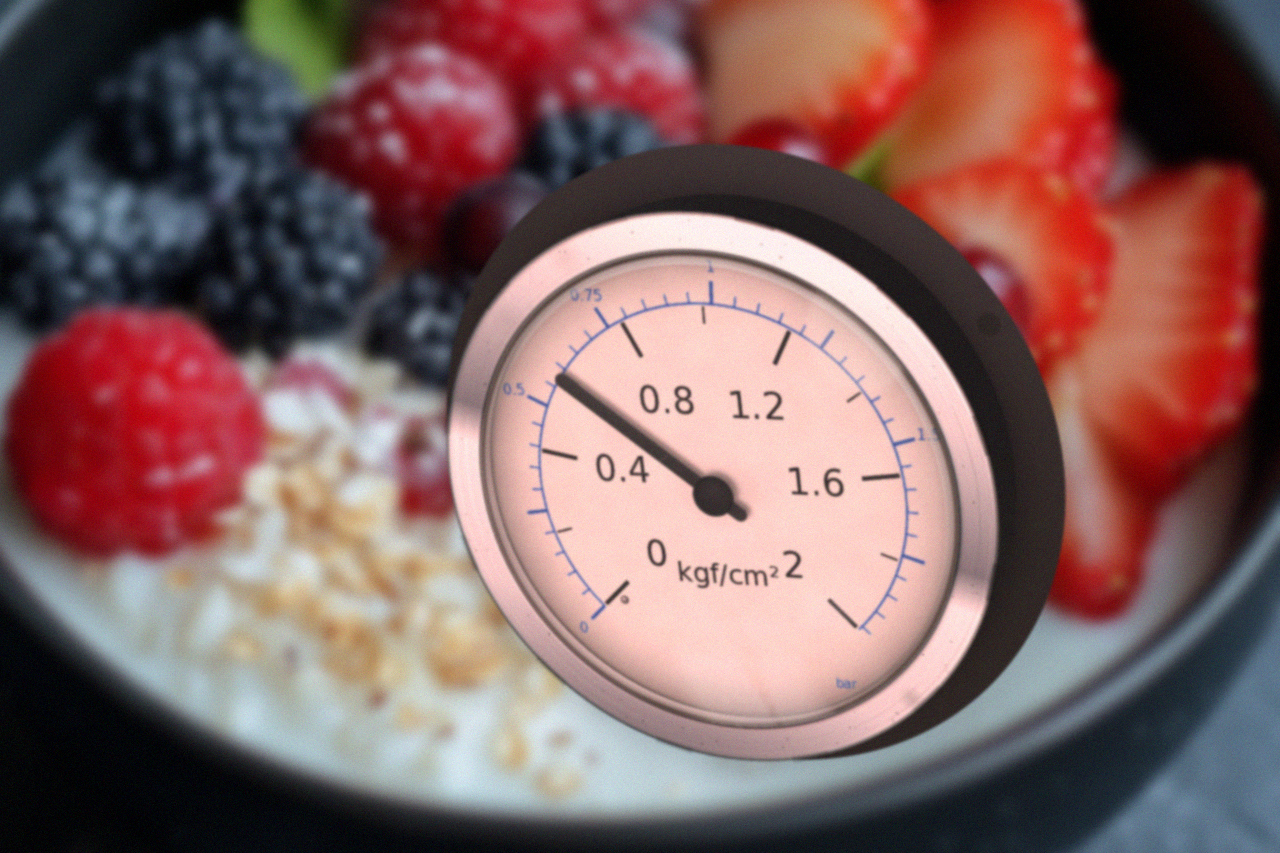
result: {"value": 0.6, "unit": "kg/cm²"}
